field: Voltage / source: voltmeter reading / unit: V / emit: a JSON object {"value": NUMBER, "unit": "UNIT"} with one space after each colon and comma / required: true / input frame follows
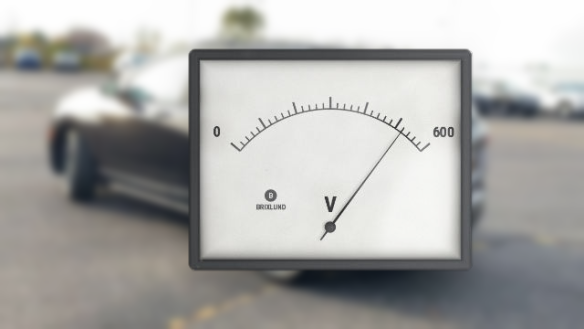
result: {"value": 520, "unit": "V"}
